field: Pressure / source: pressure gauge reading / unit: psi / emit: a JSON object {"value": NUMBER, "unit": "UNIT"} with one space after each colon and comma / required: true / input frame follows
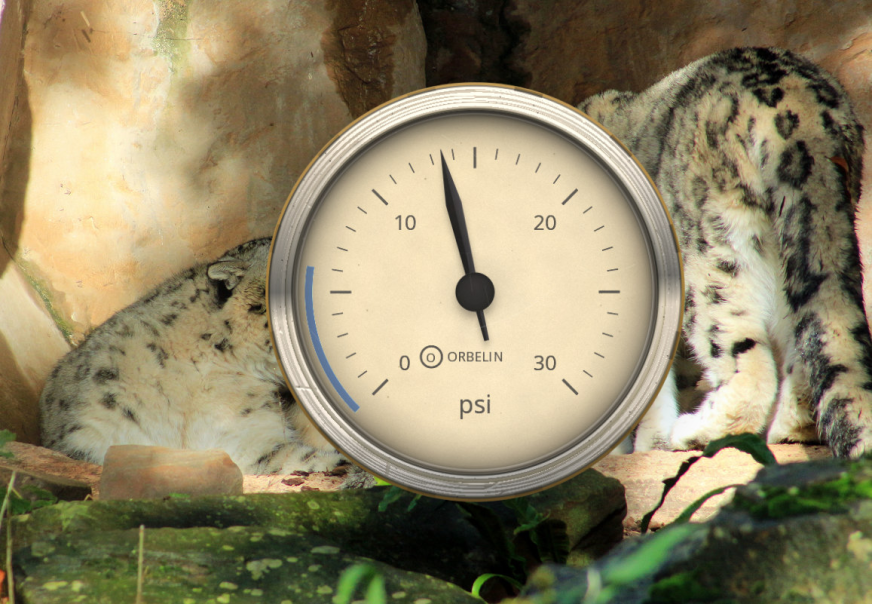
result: {"value": 13.5, "unit": "psi"}
